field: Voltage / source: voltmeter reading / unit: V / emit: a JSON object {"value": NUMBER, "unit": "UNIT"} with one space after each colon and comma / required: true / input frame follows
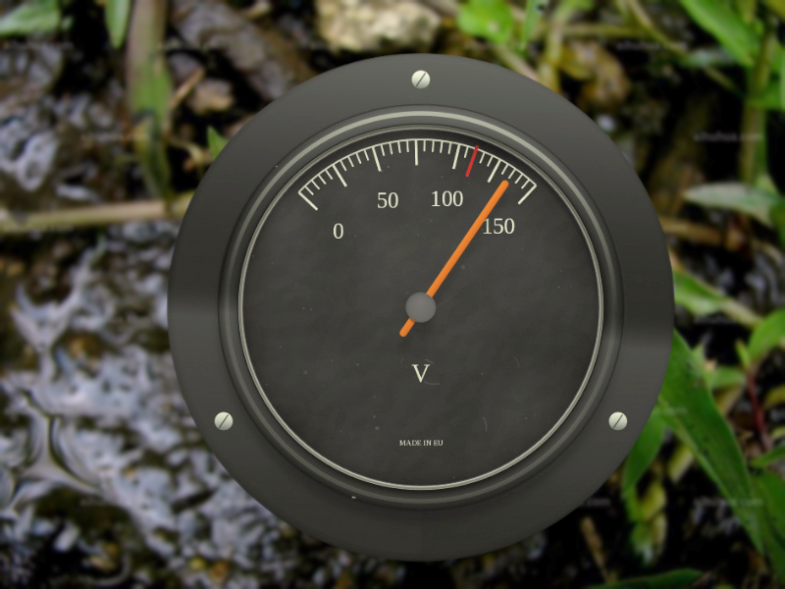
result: {"value": 135, "unit": "V"}
